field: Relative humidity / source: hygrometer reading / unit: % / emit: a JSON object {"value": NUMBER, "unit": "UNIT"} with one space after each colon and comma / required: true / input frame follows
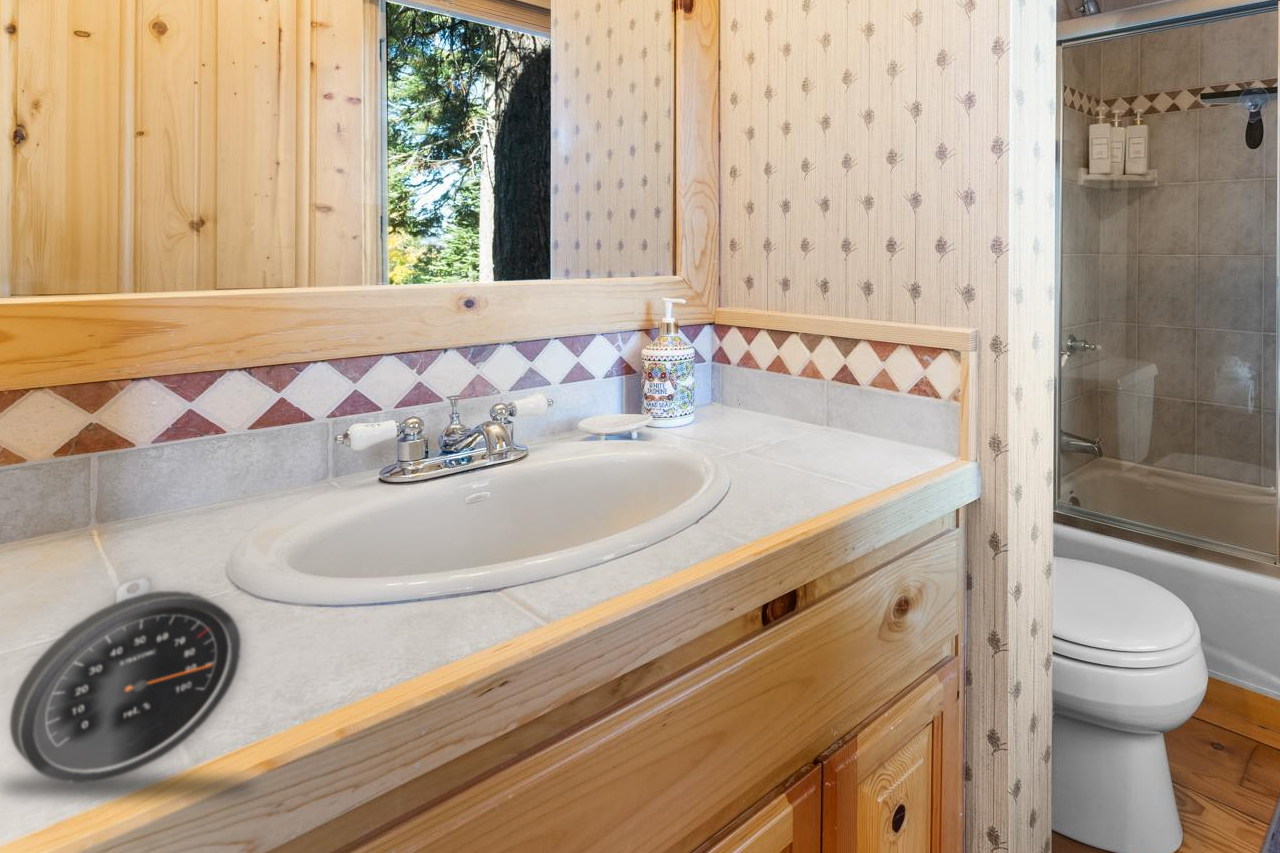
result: {"value": 90, "unit": "%"}
